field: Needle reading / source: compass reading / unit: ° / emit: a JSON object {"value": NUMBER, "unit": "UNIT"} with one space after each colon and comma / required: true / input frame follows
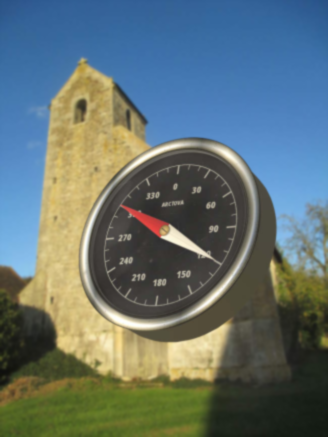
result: {"value": 300, "unit": "°"}
